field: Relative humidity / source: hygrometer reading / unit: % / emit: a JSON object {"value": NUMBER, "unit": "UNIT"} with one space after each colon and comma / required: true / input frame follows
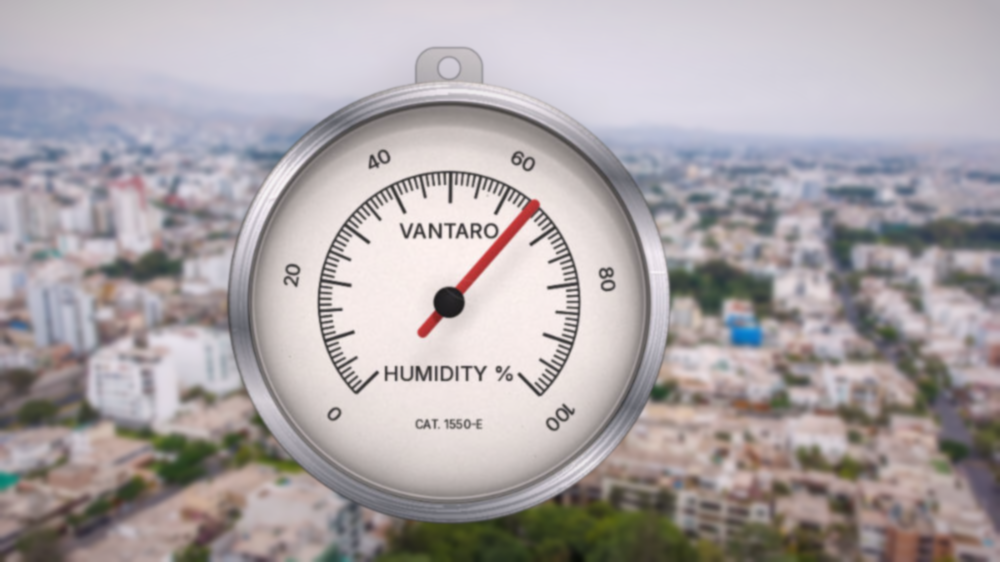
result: {"value": 65, "unit": "%"}
